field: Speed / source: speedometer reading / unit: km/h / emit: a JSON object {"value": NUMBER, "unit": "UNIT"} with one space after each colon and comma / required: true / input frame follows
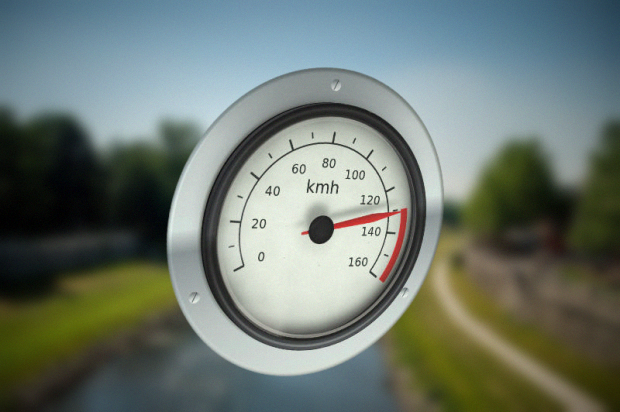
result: {"value": 130, "unit": "km/h"}
